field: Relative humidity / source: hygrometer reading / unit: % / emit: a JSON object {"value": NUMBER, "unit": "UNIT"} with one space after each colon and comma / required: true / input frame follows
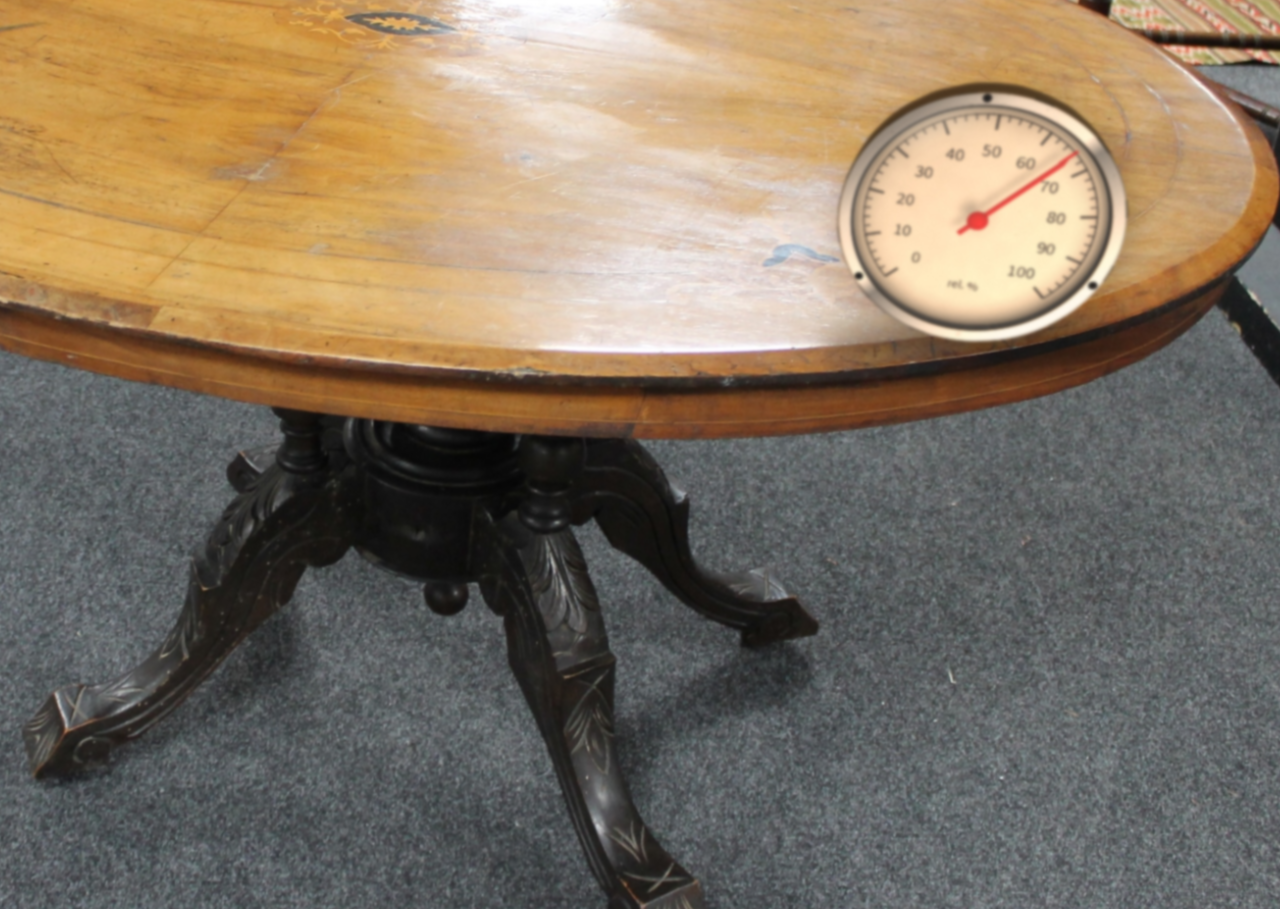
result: {"value": 66, "unit": "%"}
